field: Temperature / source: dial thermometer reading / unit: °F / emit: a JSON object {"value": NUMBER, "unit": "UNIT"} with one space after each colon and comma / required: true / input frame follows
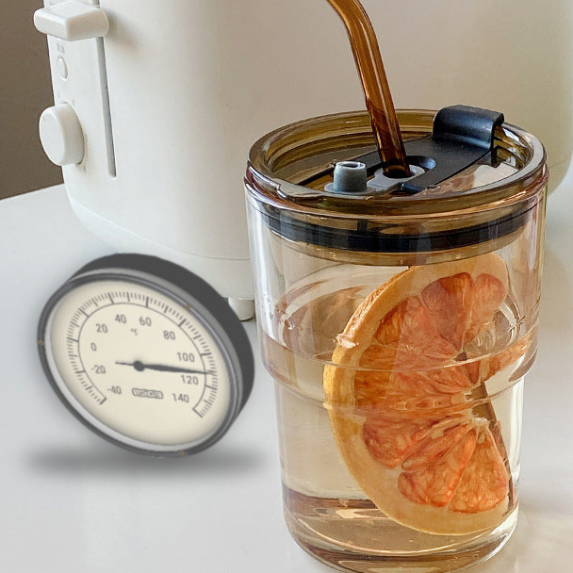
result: {"value": 110, "unit": "°F"}
